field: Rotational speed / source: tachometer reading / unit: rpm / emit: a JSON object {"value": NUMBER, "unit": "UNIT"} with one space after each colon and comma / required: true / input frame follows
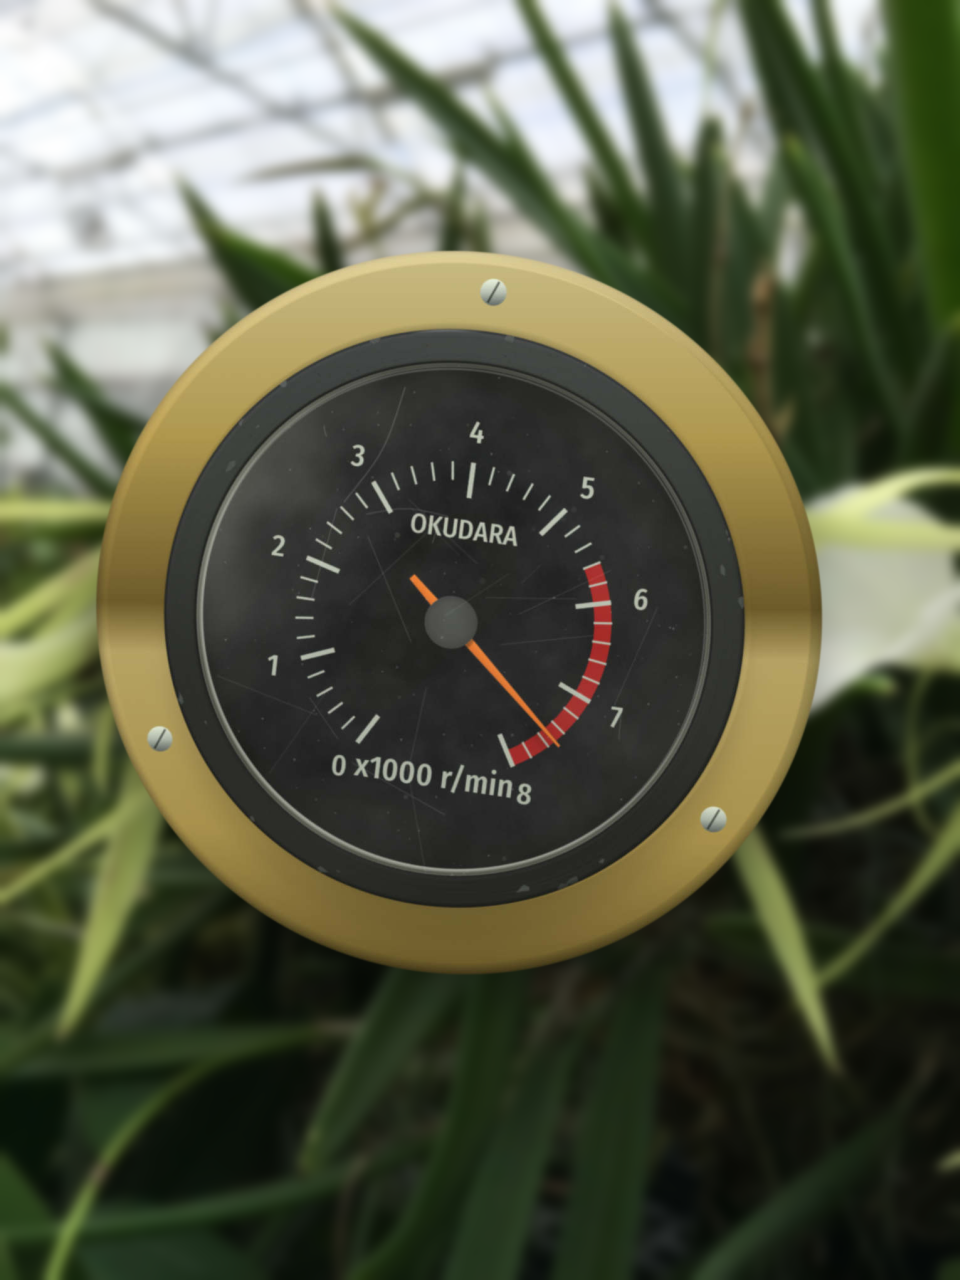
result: {"value": 7500, "unit": "rpm"}
